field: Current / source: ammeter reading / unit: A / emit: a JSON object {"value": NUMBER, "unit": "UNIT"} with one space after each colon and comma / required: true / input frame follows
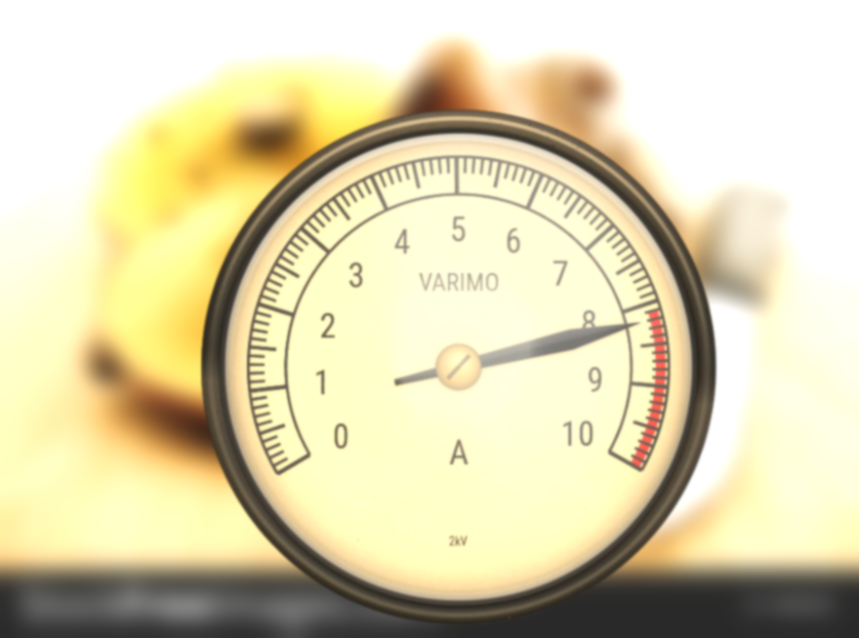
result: {"value": 8.2, "unit": "A"}
